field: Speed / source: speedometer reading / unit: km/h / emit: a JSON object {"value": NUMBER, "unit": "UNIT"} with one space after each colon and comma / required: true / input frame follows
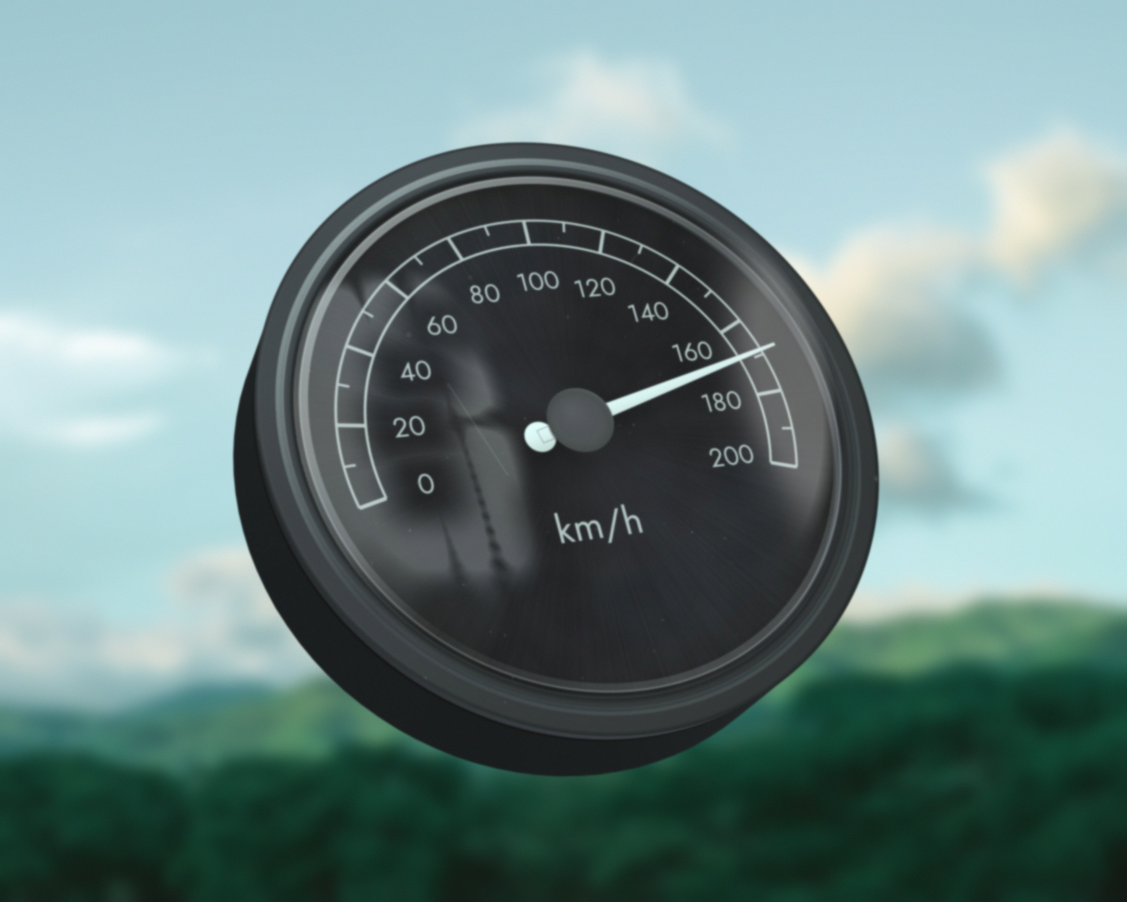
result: {"value": 170, "unit": "km/h"}
